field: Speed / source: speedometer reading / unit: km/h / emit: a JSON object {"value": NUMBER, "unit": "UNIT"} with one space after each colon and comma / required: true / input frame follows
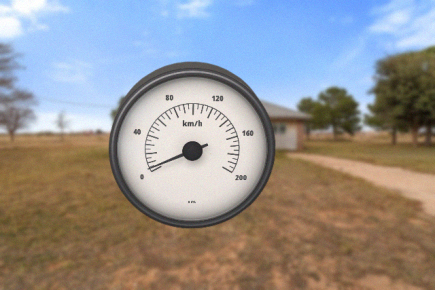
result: {"value": 5, "unit": "km/h"}
